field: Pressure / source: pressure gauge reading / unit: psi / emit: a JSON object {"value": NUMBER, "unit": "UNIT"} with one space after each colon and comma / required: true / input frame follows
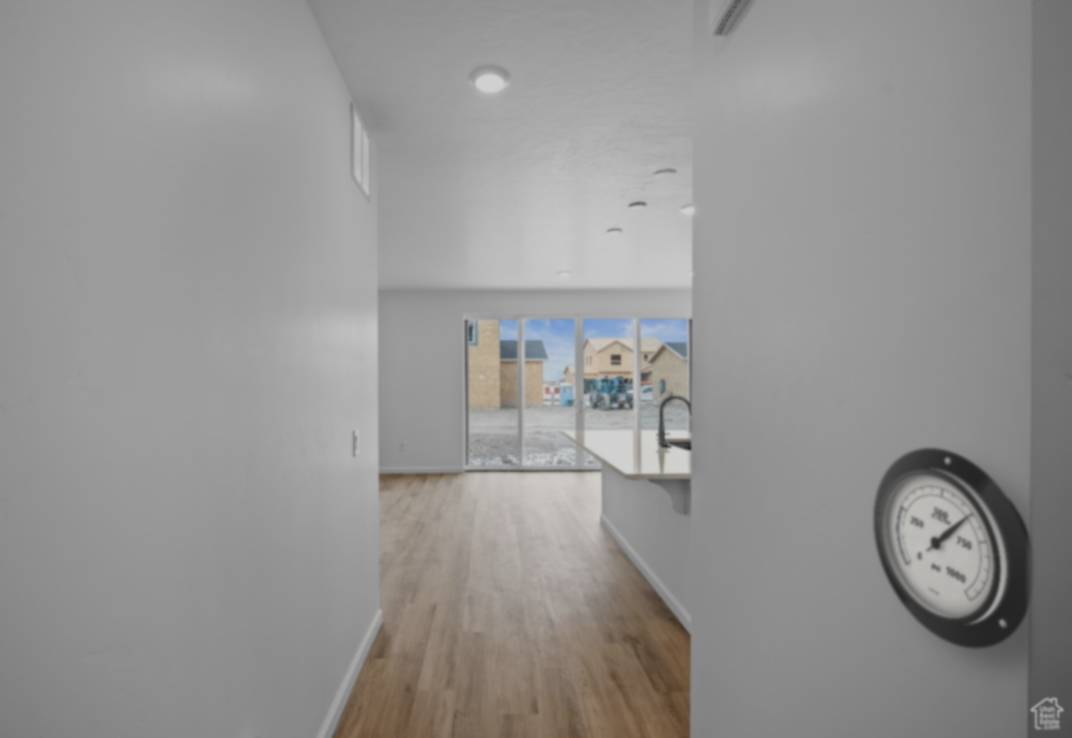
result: {"value": 650, "unit": "psi"}
